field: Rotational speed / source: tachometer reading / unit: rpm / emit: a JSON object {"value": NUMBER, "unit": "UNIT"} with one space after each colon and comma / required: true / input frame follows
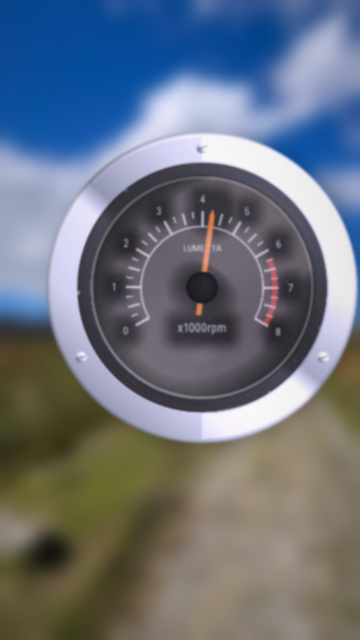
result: {"value": 4250, "unit": "rpm"}
